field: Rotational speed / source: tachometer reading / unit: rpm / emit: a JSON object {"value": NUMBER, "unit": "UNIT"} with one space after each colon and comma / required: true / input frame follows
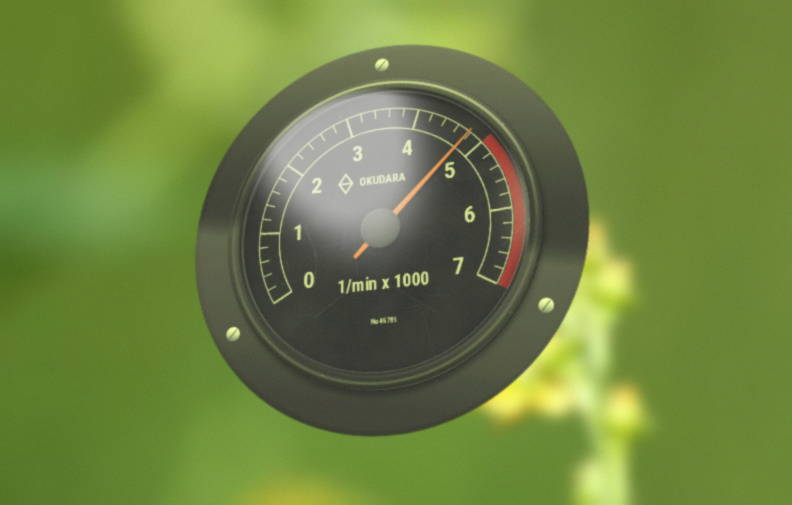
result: {"value": 4800, "unit": "rpm"}
